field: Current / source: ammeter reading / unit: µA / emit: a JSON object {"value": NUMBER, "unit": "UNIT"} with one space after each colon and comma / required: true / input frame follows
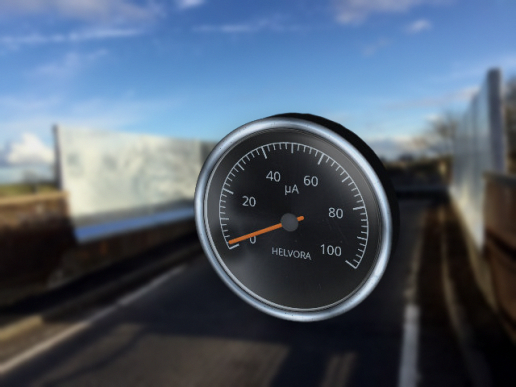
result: {"value": 2, "unit": "µA"}
